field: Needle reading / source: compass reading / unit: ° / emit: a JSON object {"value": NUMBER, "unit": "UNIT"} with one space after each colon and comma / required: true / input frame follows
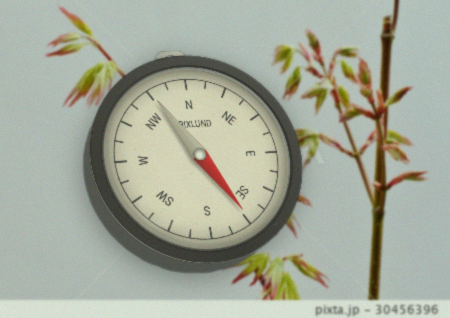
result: {"value": 150, "unit": "°"}
